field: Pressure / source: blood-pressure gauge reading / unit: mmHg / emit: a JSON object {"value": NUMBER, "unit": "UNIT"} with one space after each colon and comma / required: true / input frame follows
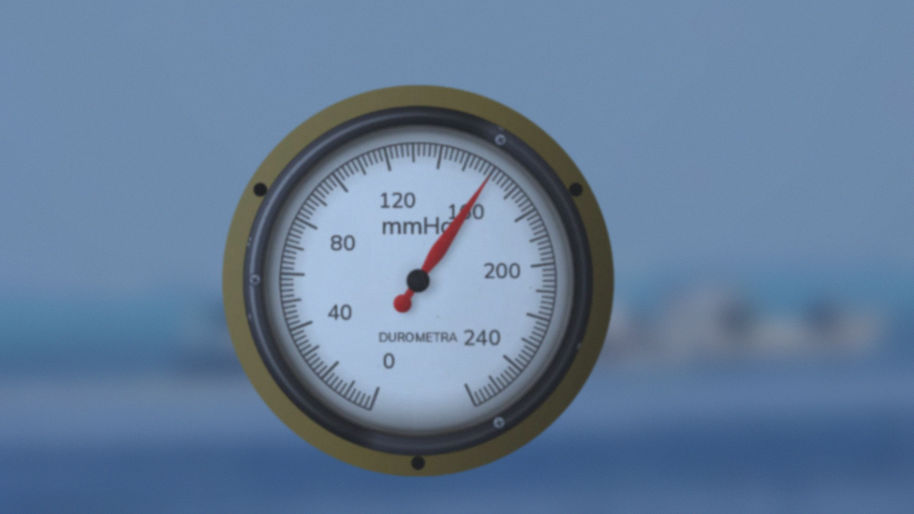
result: {"value": 160, "unit": "mmHg"}
